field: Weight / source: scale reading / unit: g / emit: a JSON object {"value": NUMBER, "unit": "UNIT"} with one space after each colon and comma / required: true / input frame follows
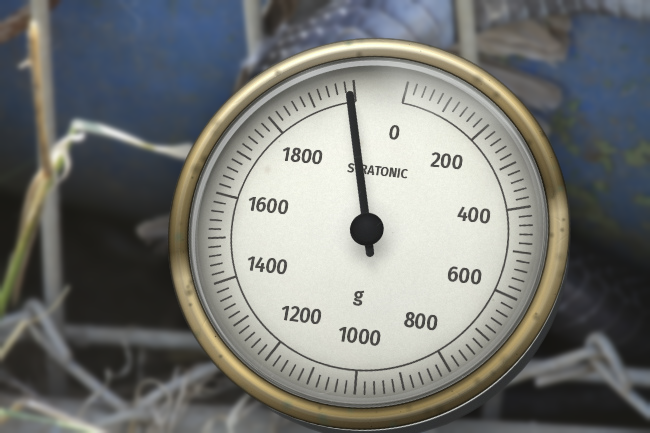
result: {"value": 1990, "unit": "g"}
